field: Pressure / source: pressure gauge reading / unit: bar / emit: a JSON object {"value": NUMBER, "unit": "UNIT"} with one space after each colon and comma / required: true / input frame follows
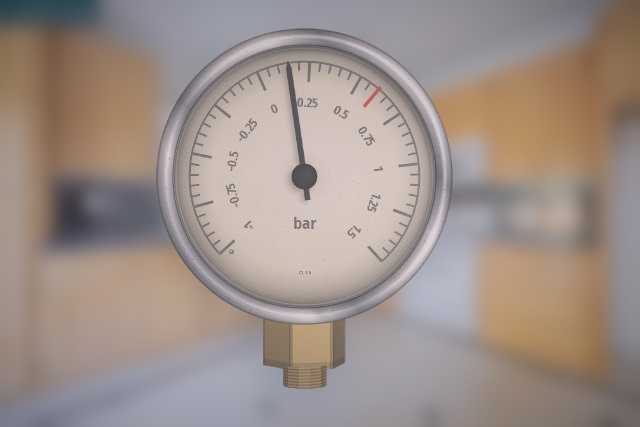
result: {"value": 0.15, "unit": "bar"}
